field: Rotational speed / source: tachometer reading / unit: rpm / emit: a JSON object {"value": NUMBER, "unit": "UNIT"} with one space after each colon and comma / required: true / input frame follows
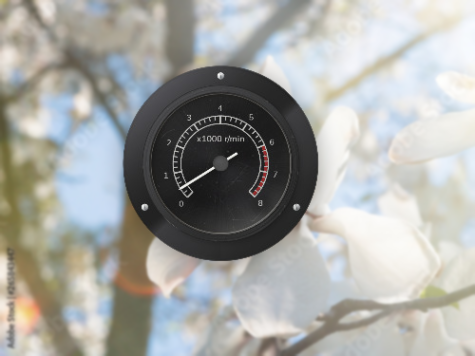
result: {"value": 400, "unit": "rpm"}
